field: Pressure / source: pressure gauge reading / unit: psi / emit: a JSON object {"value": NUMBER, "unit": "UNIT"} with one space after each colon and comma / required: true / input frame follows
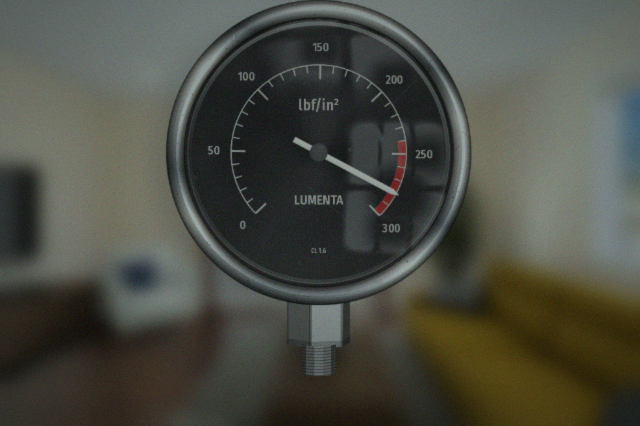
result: {"value": 280, "unit": "psi"}
